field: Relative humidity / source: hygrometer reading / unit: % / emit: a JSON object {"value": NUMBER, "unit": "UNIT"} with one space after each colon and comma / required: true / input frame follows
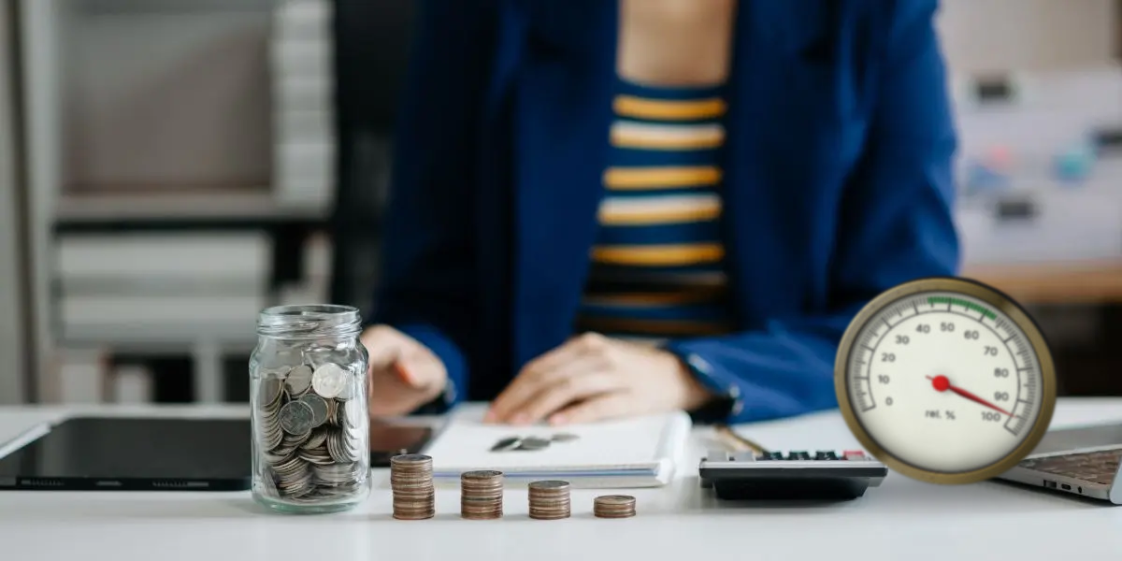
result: {"value": 95, "unit": "%"}
